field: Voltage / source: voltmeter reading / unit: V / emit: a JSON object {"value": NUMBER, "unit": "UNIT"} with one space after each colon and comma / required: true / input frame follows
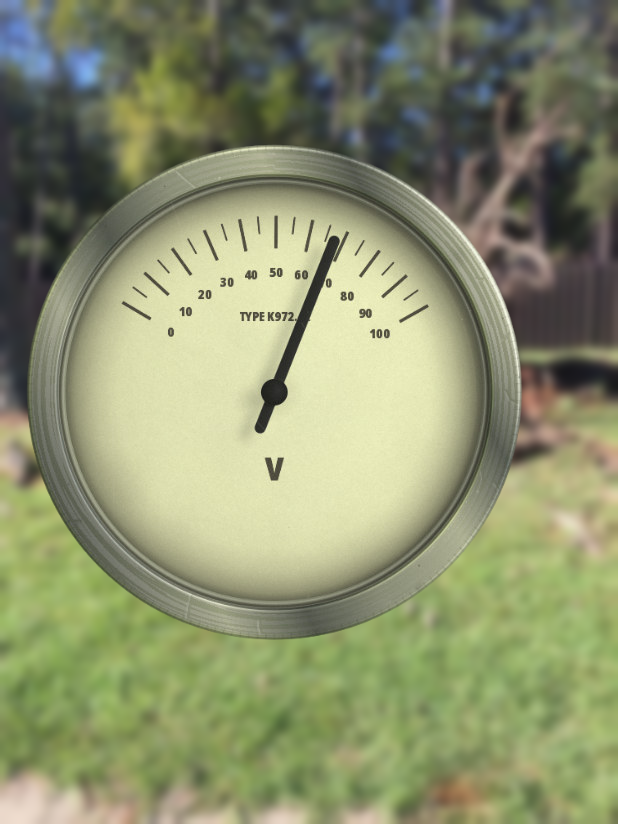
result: {"value": 67.5, "unit": "V"}
